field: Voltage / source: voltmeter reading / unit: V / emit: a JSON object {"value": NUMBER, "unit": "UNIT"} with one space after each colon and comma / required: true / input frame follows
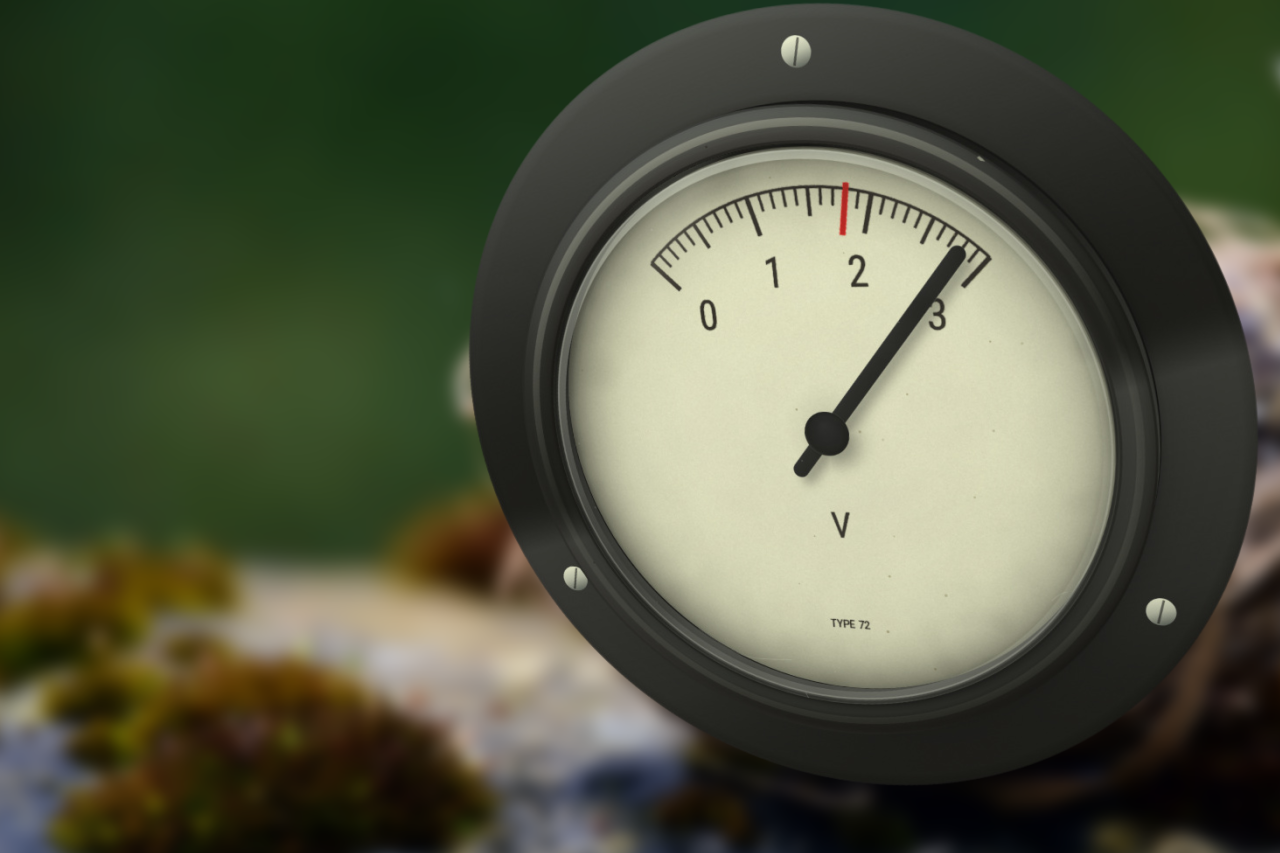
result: {"value": 2.8, "unit": "V"}
